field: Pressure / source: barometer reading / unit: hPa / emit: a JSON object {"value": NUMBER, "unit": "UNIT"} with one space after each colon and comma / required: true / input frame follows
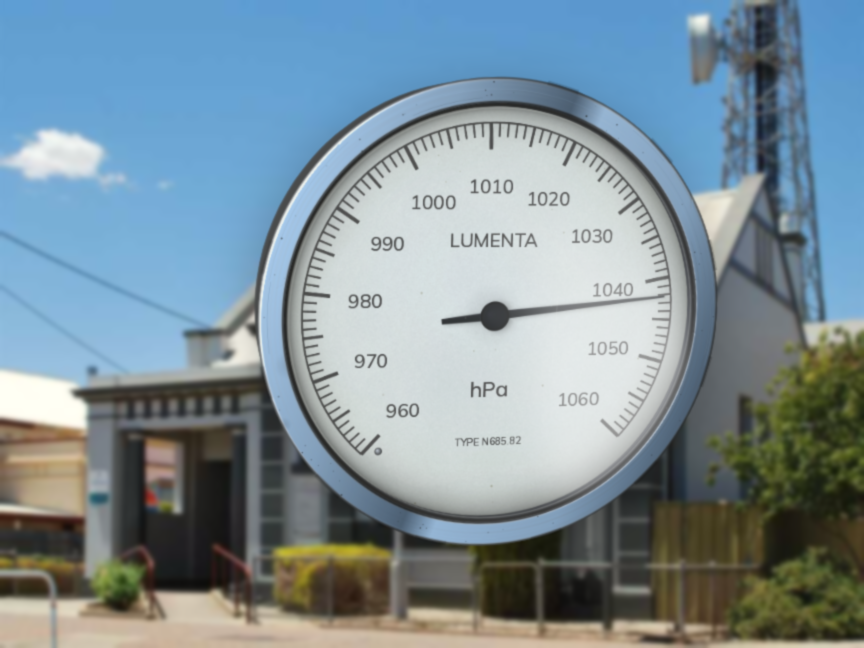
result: {"value": 1042, "unit": "hPa"}
